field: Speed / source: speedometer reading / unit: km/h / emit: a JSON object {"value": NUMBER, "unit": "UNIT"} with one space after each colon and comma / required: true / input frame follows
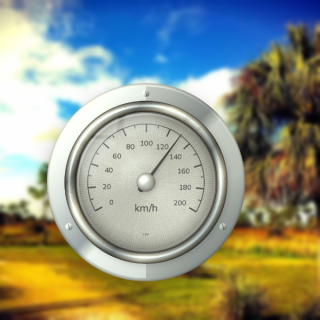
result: {"value": 130, "unit": "km/h"}
